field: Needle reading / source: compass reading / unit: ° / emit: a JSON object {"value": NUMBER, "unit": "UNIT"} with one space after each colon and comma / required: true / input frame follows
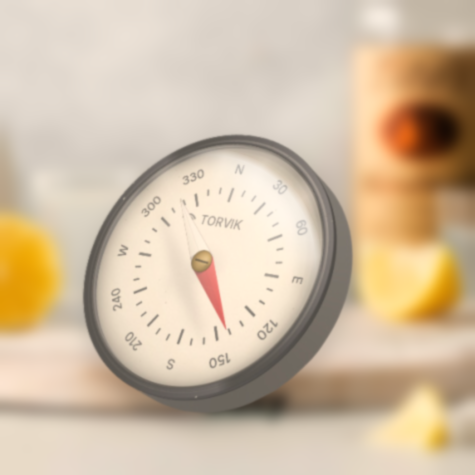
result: {"value": 140, "unit": "°"}
